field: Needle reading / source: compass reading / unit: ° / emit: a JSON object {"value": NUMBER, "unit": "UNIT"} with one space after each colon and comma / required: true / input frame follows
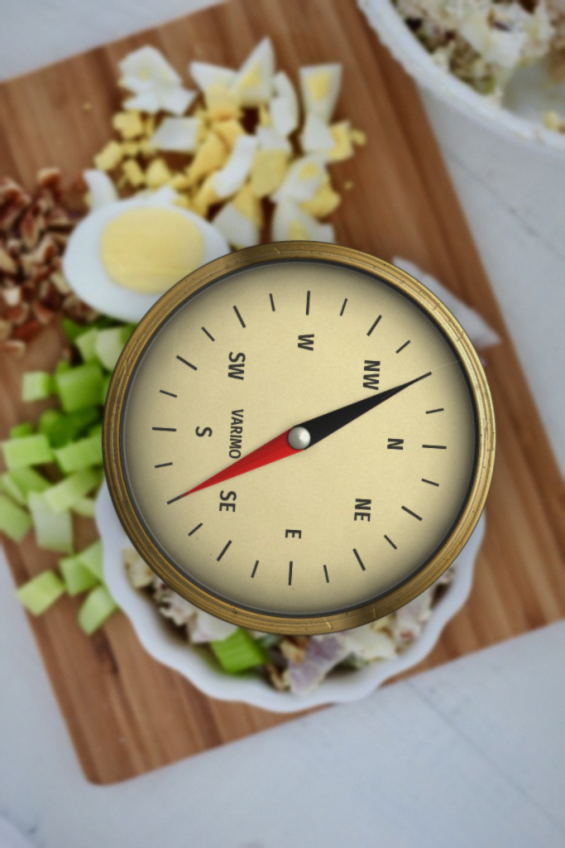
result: {"value": 150, "unit": "°"}
